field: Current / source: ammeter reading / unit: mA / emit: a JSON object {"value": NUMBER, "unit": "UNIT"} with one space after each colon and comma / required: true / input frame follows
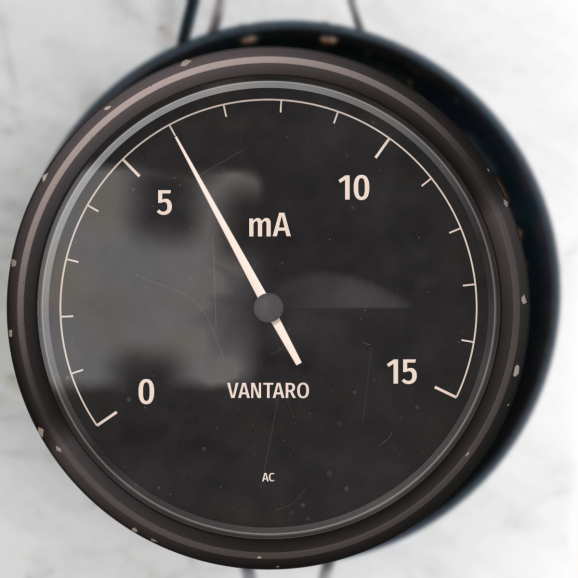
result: {"value": 6, "unit": "mA"}
